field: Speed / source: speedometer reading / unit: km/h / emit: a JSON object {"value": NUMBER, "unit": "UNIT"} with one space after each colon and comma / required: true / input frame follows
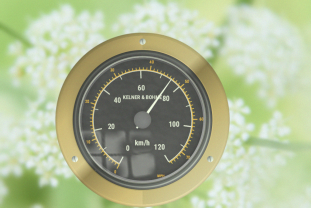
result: {"value": 75, "unit": "km/h"}
